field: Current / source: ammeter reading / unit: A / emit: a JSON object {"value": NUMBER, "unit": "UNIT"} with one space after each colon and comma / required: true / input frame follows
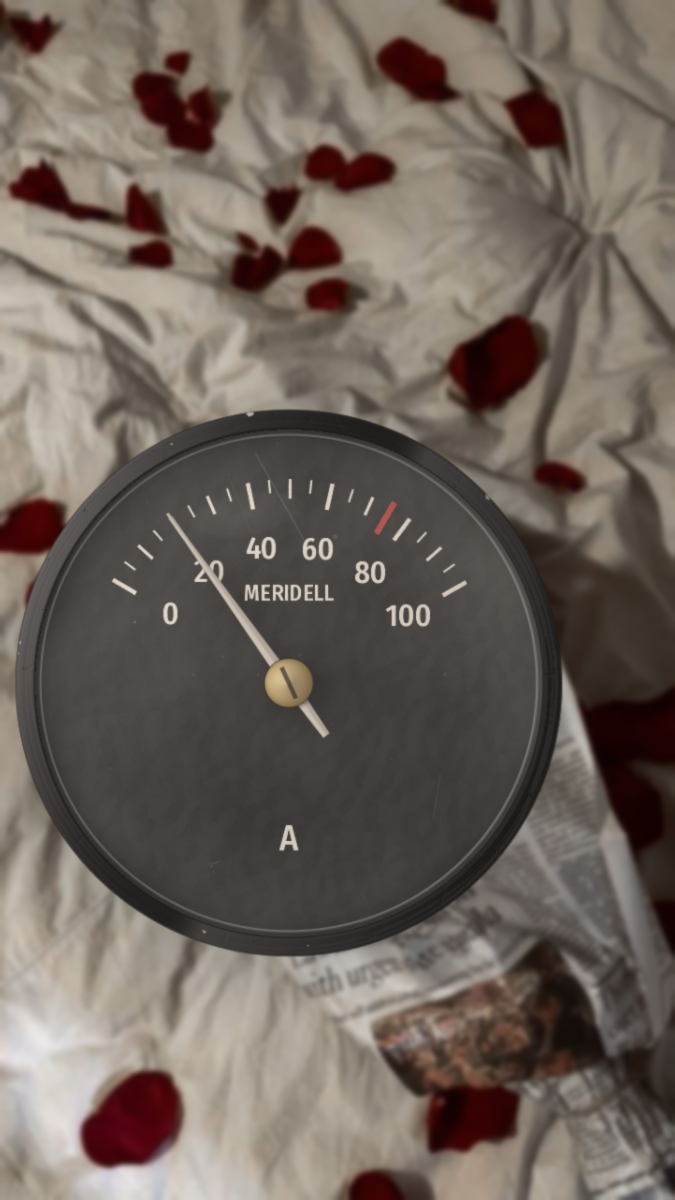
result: {"value": 20, "unit": "A"}
